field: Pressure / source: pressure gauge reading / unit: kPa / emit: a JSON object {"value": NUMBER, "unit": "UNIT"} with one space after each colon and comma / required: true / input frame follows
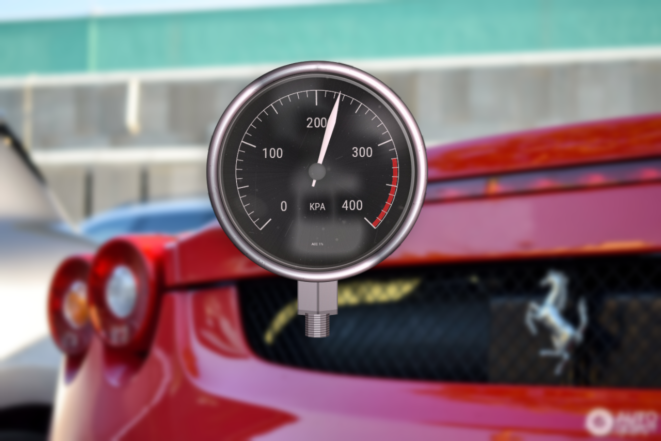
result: {"value": 225, "unit": "kPa"}
